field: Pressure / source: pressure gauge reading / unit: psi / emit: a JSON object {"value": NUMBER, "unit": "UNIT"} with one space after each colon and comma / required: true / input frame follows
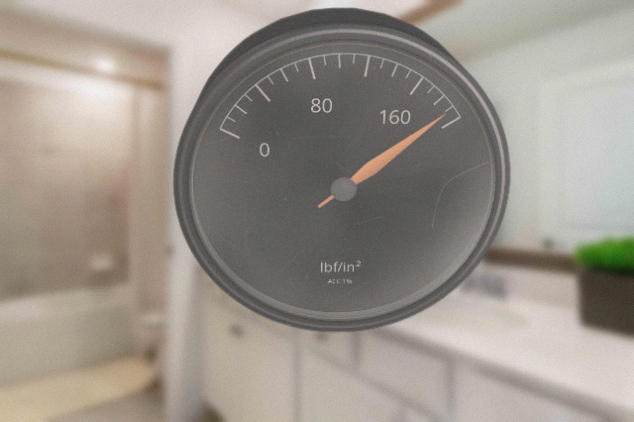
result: {"value": 190, "unit": "psi"}
